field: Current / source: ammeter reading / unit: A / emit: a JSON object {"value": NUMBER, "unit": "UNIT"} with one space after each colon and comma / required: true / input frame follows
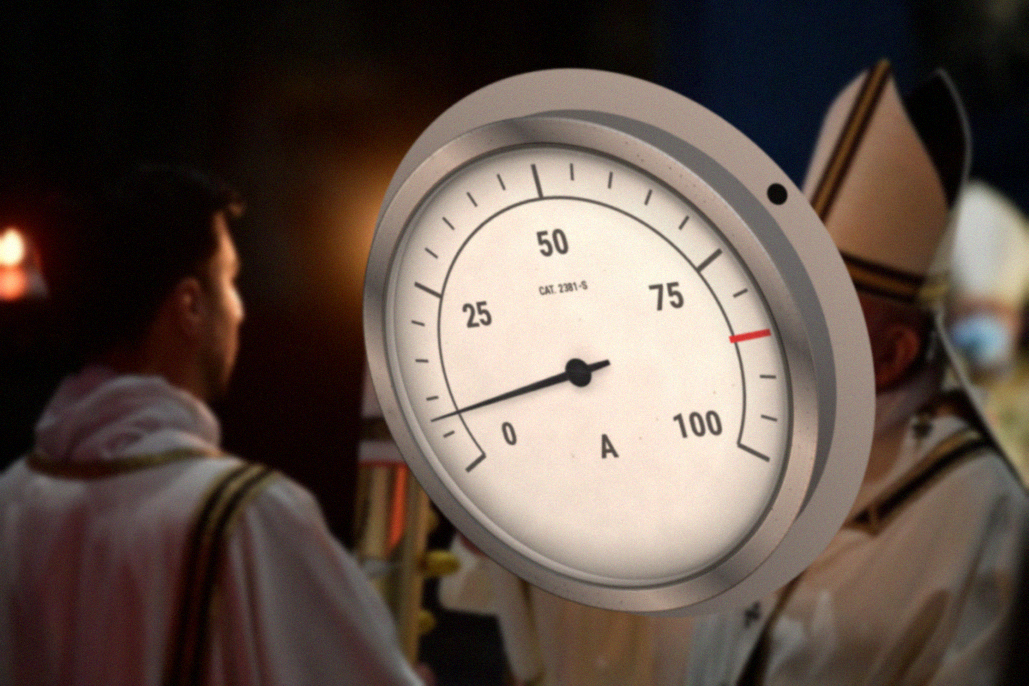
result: {"value": 7.5, "unit": "A"}
